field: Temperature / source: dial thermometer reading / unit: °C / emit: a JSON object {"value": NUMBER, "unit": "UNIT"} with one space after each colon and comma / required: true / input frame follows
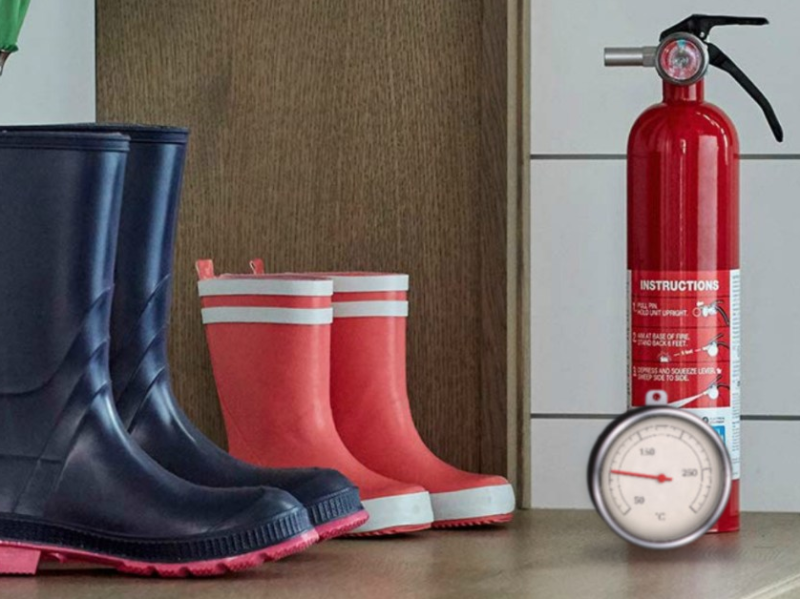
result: {"value": 100, "unit": "°C"}
